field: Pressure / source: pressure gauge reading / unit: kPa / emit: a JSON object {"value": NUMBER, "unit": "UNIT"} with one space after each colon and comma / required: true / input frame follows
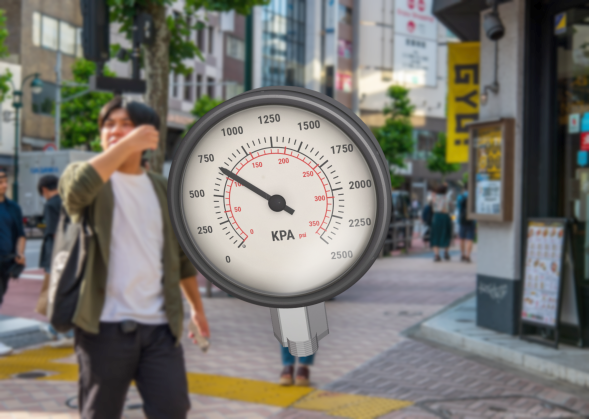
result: {"value": 750, "unit": "kPa"}
